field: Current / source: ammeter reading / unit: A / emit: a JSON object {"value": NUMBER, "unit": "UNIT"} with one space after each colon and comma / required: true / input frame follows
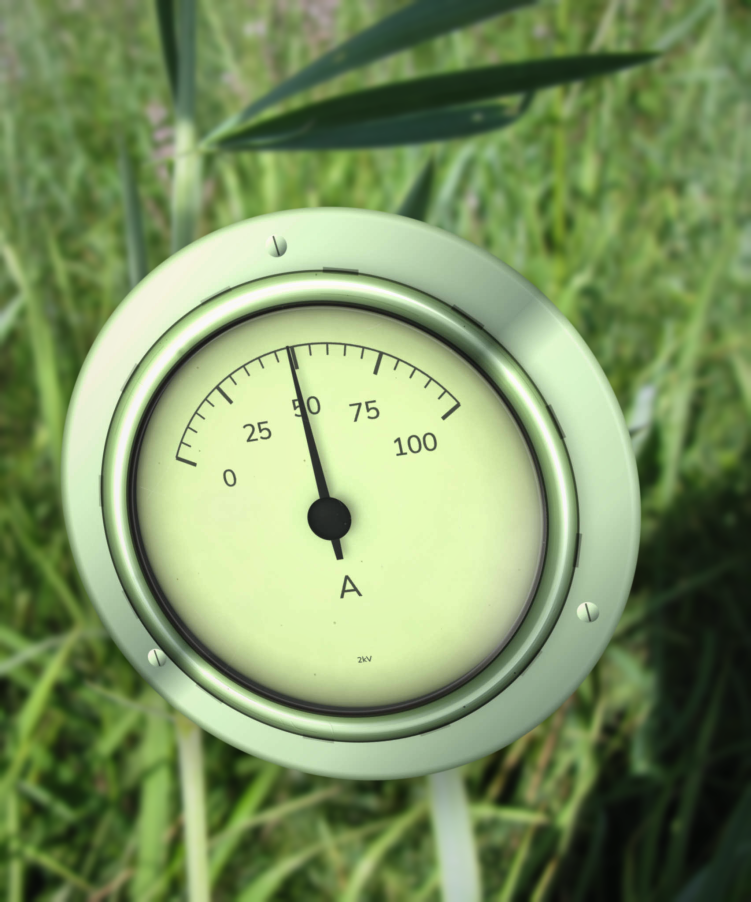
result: {"value": 50, "unit": "A"}
